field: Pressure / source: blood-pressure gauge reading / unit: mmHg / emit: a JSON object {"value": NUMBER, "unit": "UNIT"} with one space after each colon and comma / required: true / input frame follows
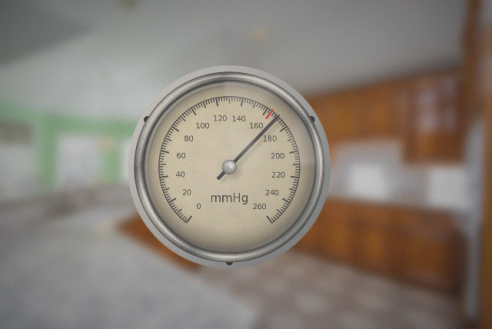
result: {"value": 170, "unit": "mmHg"}
